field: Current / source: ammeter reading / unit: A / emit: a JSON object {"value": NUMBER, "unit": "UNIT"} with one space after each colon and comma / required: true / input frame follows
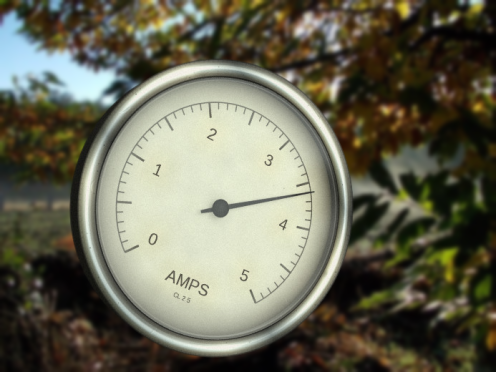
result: {"value": 3.6, "unit": "A"}
